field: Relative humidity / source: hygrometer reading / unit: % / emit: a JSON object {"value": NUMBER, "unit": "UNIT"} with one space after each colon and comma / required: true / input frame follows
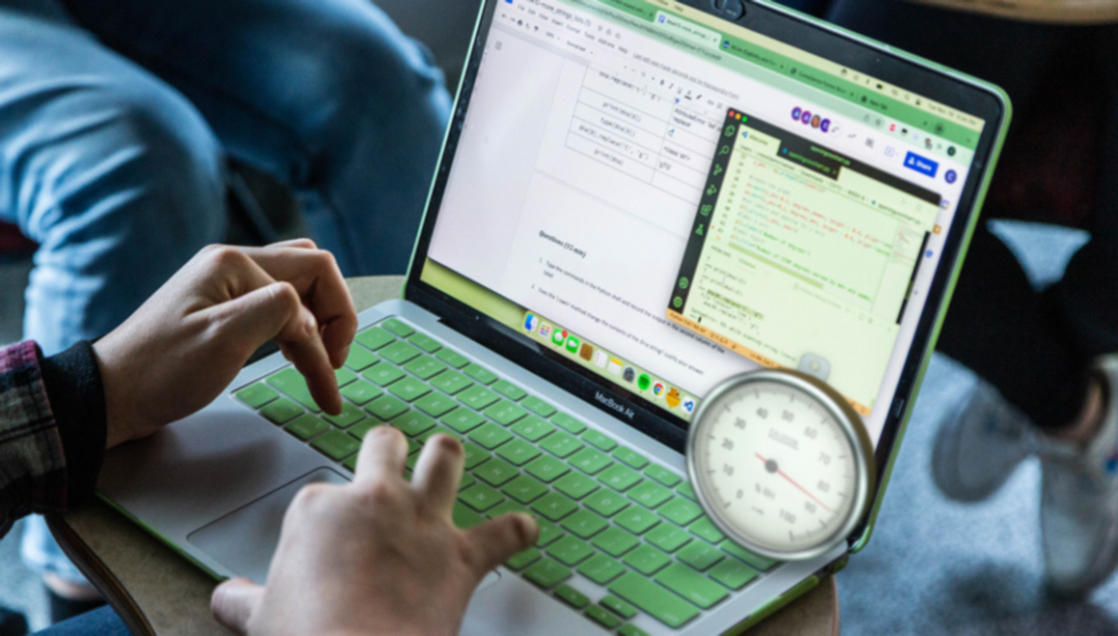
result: {"value": 85, "unit": "%"}
